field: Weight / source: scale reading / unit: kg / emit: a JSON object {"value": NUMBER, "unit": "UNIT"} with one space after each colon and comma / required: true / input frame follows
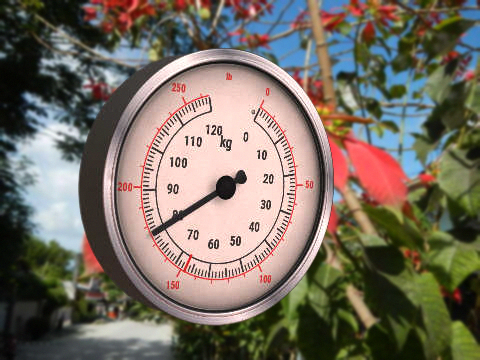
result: {"value": 80, "unit": "kg"}
